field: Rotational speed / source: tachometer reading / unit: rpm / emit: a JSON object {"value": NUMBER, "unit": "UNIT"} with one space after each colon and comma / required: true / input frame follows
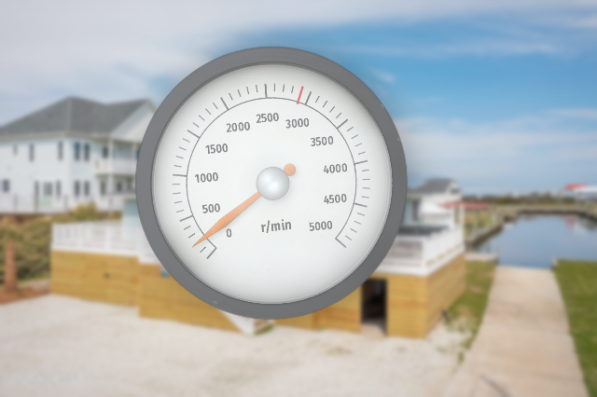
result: {"value": 200, "unit": "rpm"}
